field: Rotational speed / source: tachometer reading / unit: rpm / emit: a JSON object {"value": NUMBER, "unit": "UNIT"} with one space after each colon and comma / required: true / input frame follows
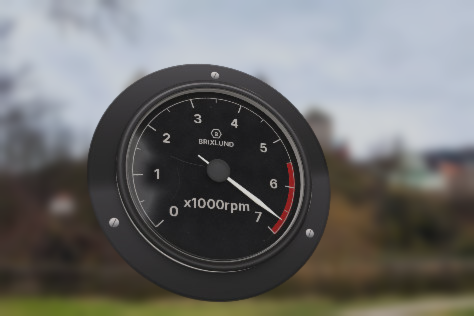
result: {"value": 6750, "unit": "rpm"}
